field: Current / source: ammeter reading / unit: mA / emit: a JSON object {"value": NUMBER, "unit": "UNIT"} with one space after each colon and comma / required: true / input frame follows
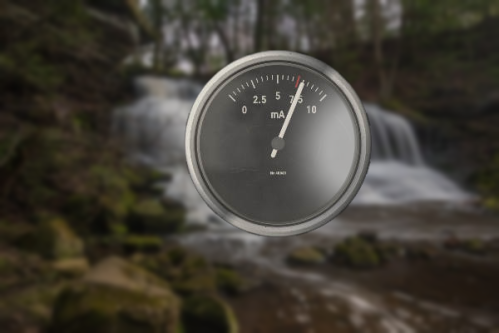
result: {"value": 7.5, "unit": "mA"}
